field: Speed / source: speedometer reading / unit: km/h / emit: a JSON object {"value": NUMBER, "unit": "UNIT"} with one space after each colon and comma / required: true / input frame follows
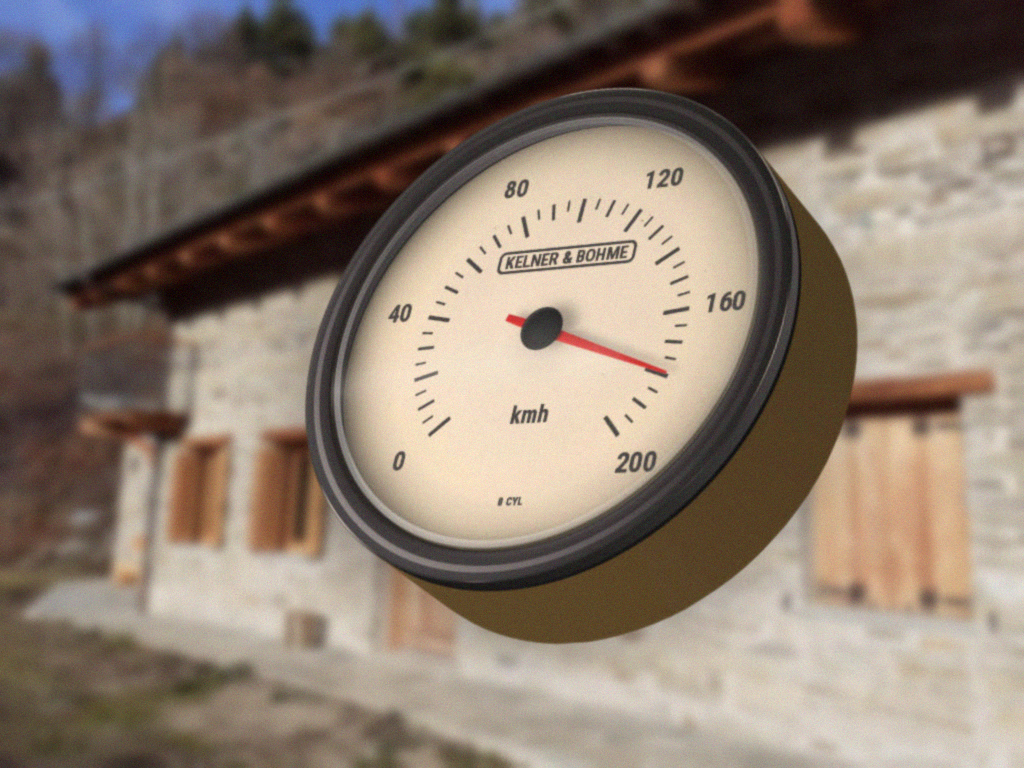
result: {"value": 180, "unit": "km/h"}
